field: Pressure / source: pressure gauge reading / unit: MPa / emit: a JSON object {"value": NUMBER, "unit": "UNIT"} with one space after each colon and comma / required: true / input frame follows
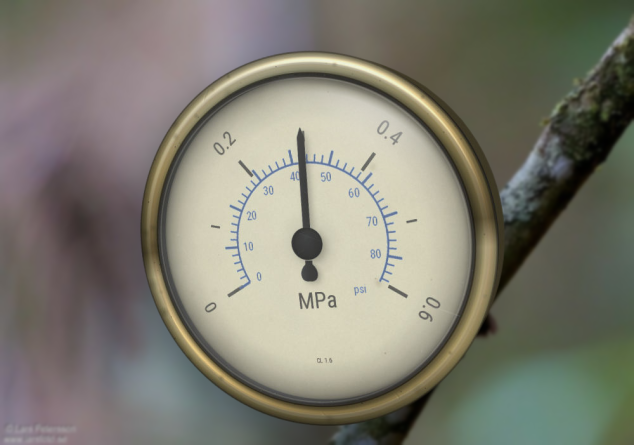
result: {"value": 0.3, "unit": "MPa"}
